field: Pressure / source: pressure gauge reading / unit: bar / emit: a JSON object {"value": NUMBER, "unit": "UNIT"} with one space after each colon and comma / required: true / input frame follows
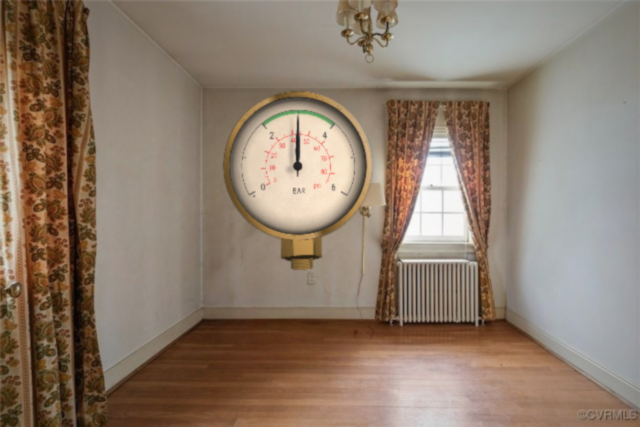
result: {"value": 3, "unit": "bar"}
